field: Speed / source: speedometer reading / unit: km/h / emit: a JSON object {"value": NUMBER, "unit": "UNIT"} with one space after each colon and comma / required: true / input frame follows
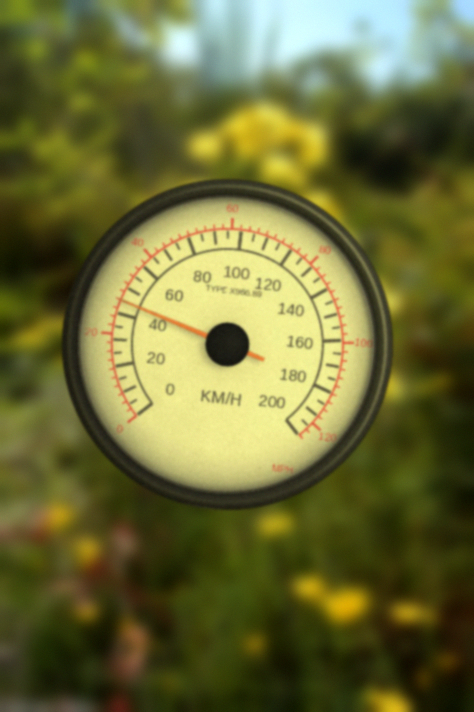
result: {"value": 45, "unit": "km/h"}
